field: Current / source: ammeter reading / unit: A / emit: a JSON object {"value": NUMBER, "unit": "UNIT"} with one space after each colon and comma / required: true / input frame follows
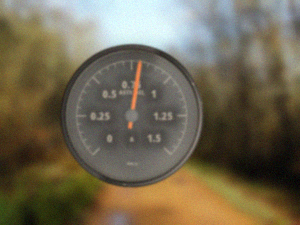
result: {"value": 0.8, "unit": "A"}
